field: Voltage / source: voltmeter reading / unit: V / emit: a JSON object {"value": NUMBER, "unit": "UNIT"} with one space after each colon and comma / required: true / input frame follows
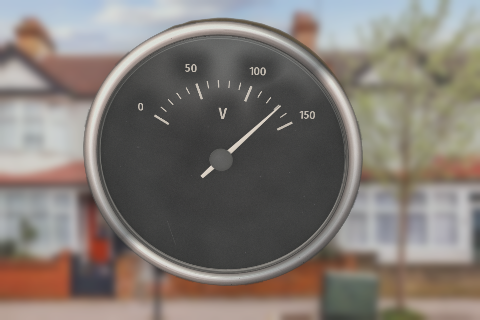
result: {"value": 130, "unit": "V"}
